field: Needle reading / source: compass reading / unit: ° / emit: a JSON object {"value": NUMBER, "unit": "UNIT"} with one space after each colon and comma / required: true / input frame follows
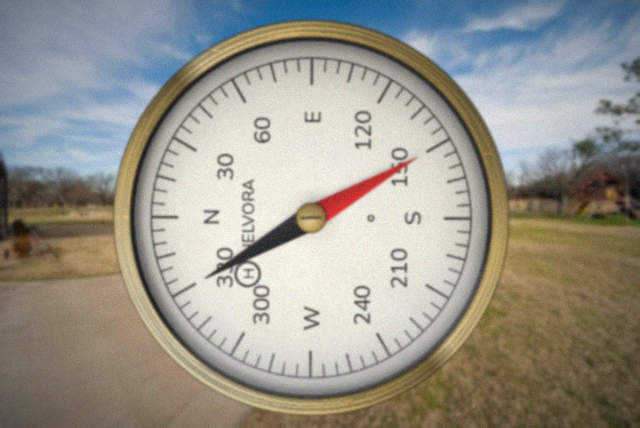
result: {"value": 150, "unit": "°"}
